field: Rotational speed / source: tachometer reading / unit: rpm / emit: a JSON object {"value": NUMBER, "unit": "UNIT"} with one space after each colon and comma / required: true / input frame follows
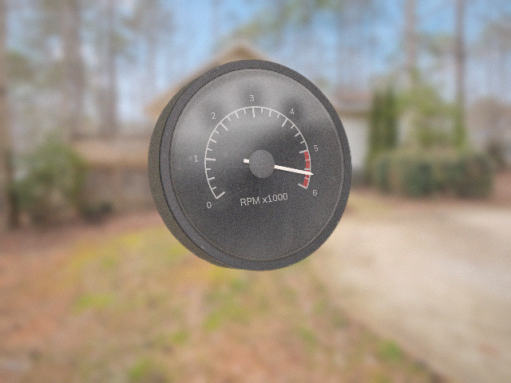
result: {"value": 5625, "unit": "rpm"}
